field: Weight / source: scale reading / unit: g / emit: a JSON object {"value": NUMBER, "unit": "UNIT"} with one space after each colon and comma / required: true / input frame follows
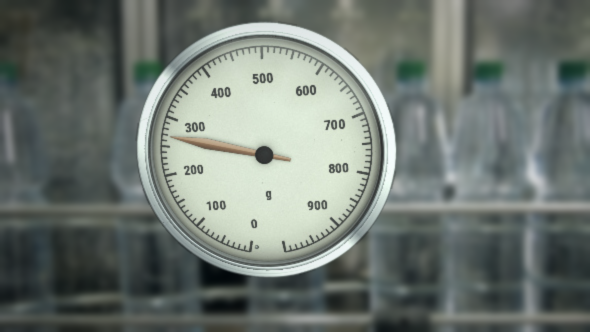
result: {"value": 270, "unit": "g"}
